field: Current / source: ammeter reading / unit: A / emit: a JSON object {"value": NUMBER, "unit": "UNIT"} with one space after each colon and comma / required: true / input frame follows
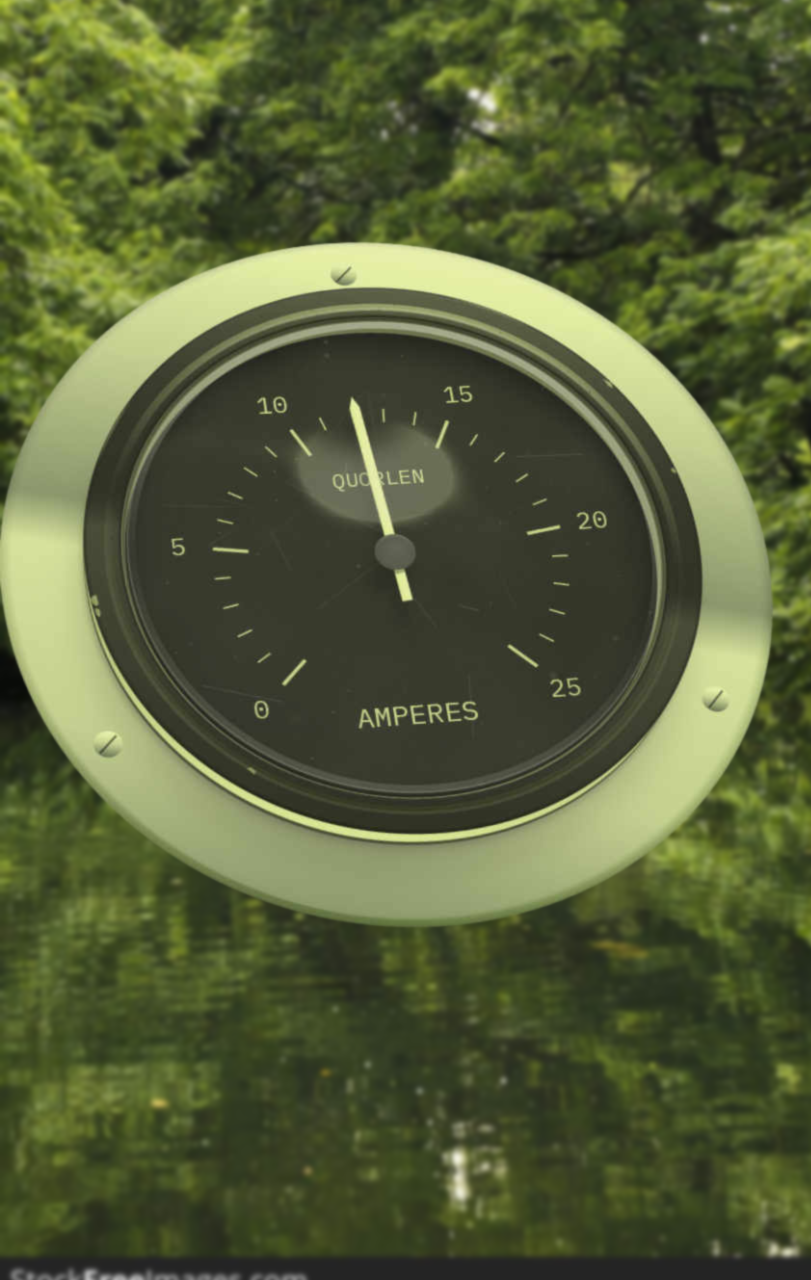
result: {"value": 12, "unit": "A"}
